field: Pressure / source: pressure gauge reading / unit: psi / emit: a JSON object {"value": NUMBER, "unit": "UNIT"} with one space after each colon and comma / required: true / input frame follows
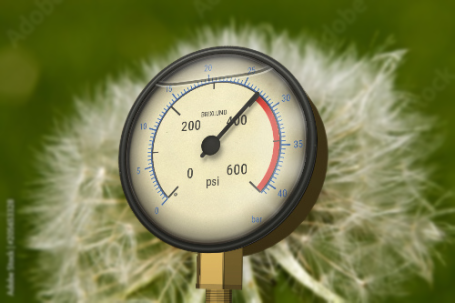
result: {"value": 400, "unit": "psi"}
